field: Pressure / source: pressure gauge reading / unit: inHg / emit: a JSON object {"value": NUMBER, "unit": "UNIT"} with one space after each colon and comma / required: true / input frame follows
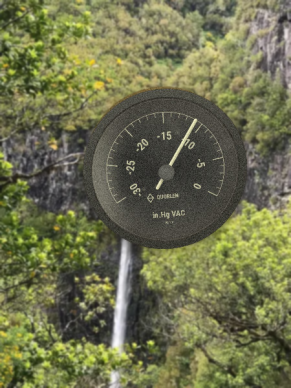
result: {"value": -11, "unit": "inHg"}
